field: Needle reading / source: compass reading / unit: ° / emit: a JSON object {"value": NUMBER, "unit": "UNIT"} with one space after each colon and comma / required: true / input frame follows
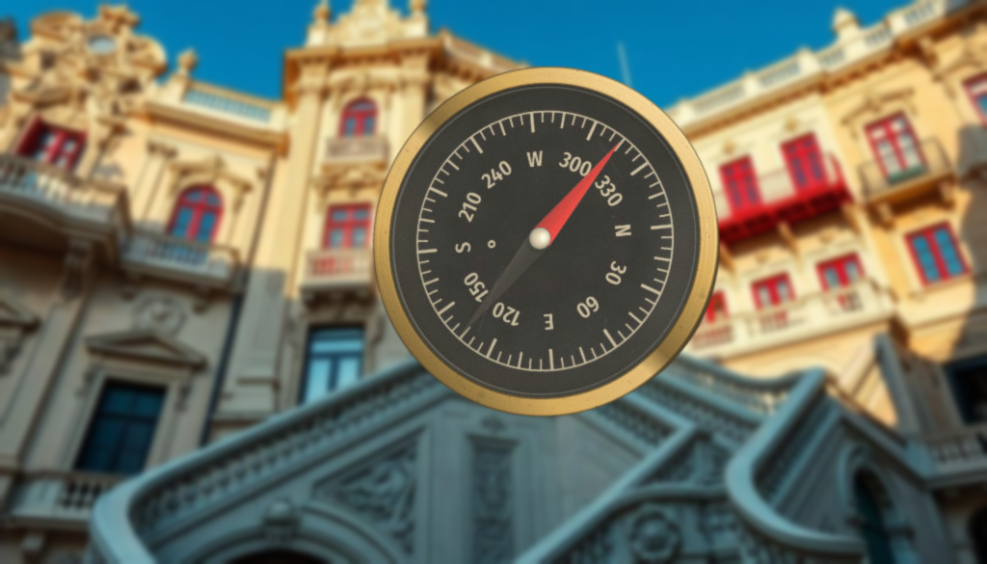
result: {"value": 315, "unit": "°"}
